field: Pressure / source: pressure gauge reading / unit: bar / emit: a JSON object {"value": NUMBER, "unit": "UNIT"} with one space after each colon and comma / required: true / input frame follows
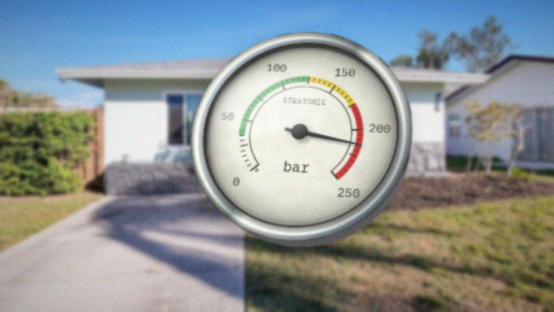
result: {"value": 215, "unit": "bar"}
